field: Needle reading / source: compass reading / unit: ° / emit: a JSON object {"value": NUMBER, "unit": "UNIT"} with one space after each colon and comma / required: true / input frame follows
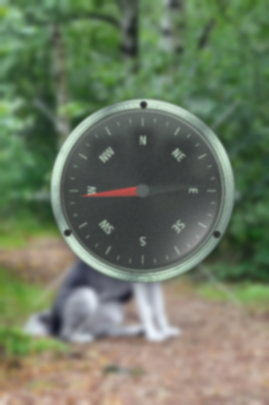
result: {"value": 265, "unit": "°"}
